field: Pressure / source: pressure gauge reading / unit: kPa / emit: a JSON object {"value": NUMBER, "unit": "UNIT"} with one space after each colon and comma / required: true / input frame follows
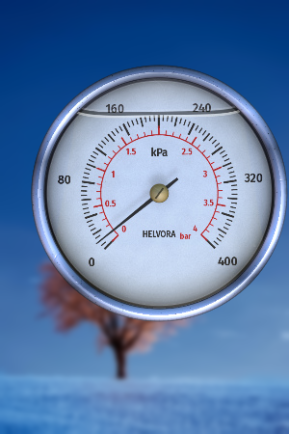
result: {"value": 10, "unit": "kPa"}
